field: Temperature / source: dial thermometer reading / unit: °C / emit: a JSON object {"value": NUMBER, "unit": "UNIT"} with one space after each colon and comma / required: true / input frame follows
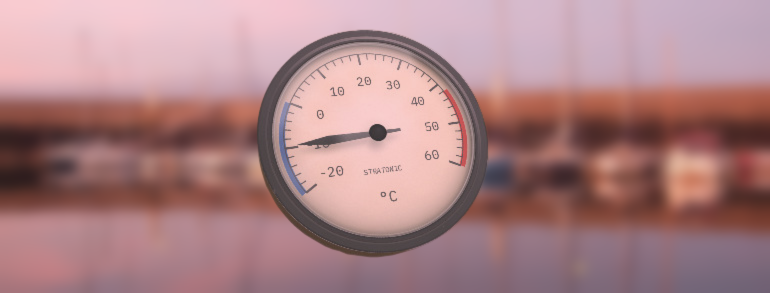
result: {"value": -10, "unit": "°C"}
